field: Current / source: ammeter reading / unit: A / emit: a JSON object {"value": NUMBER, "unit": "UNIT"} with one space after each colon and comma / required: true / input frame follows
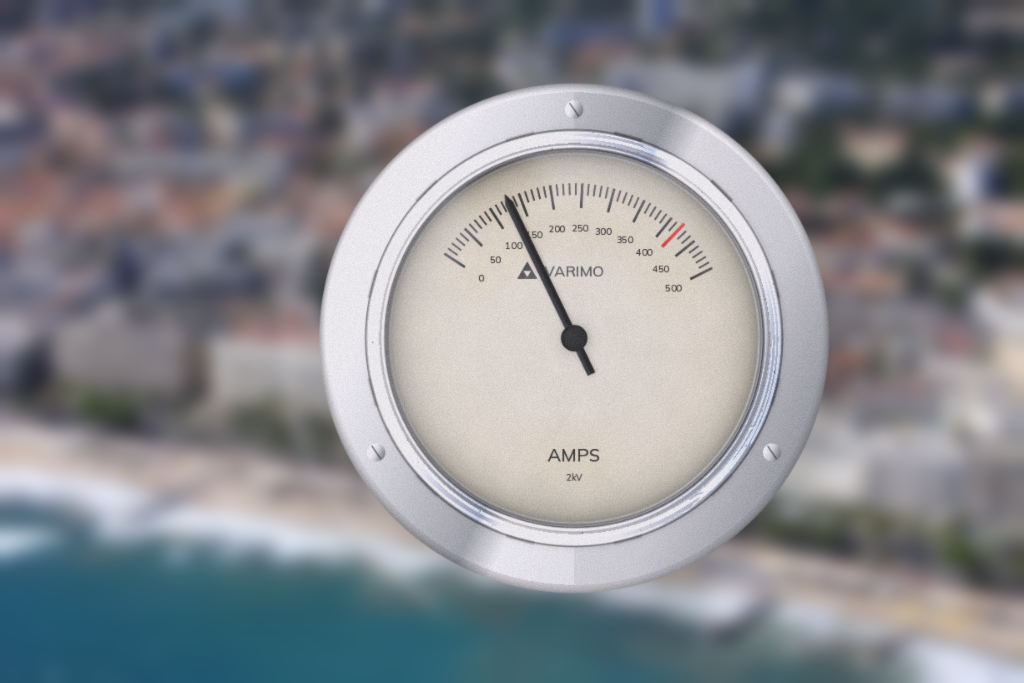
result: {"value": 130, "unit": "A"}
